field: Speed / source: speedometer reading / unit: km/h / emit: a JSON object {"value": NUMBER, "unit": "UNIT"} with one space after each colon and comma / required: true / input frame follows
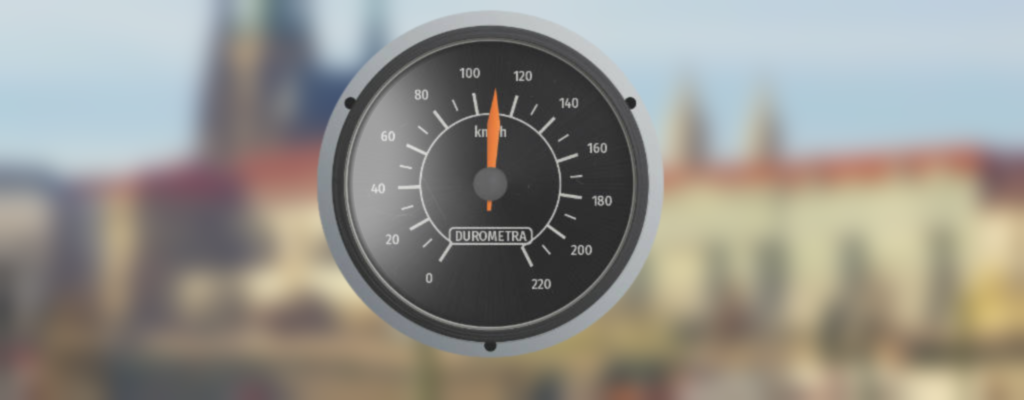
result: {"value": 110, "unit": "km/h"}
